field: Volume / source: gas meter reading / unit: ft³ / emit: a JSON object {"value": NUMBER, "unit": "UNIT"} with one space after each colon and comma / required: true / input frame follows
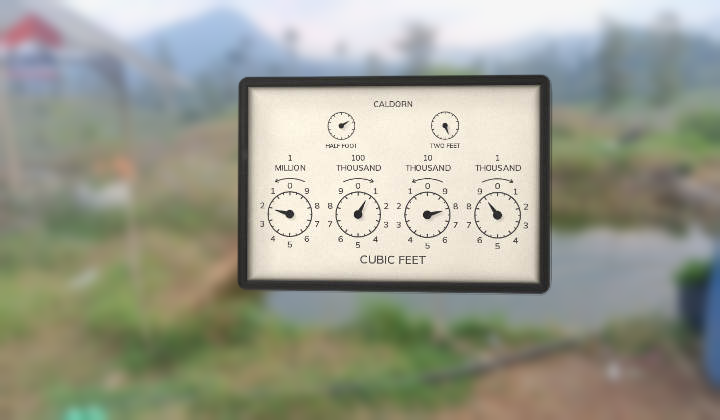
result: {"value": 207900, "unit": "ft³"}
